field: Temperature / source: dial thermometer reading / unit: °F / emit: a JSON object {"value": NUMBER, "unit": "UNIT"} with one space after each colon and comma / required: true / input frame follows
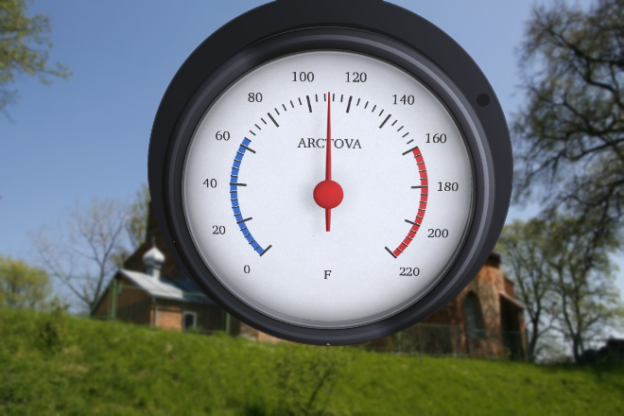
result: {"value": 110, "unit": "°F"}
